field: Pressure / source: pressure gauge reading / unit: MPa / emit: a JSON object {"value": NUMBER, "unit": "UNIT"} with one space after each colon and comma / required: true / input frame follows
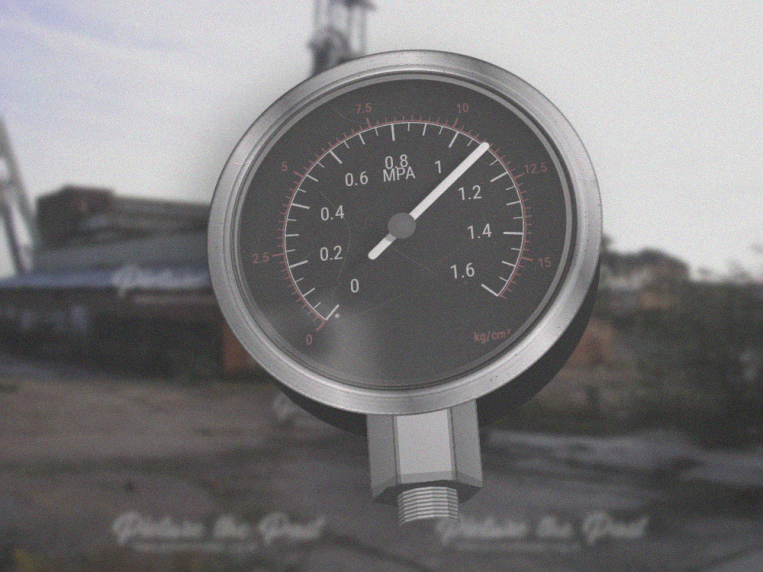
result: {"value": 1.1, "unit": "MPa"}
